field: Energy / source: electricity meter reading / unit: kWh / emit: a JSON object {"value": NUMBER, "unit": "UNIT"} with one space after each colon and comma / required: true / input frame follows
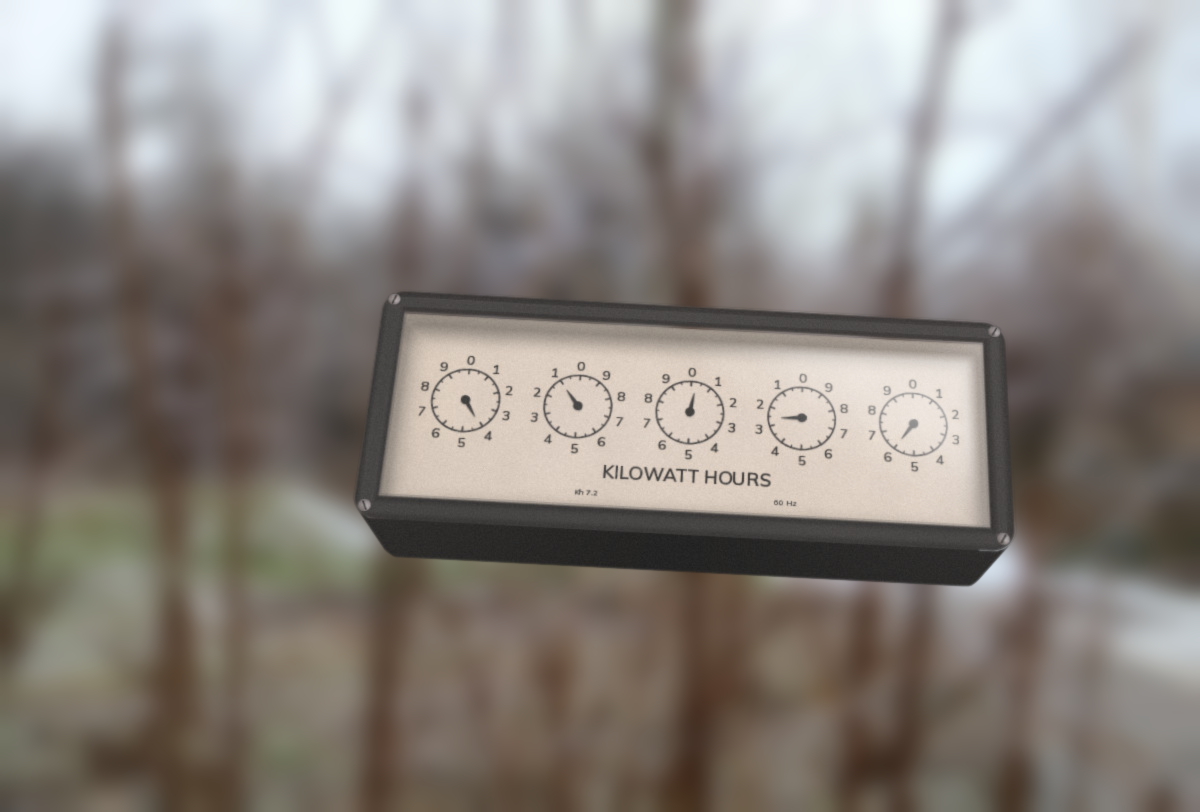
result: {"value": 41026, "unit": "kWh"}
